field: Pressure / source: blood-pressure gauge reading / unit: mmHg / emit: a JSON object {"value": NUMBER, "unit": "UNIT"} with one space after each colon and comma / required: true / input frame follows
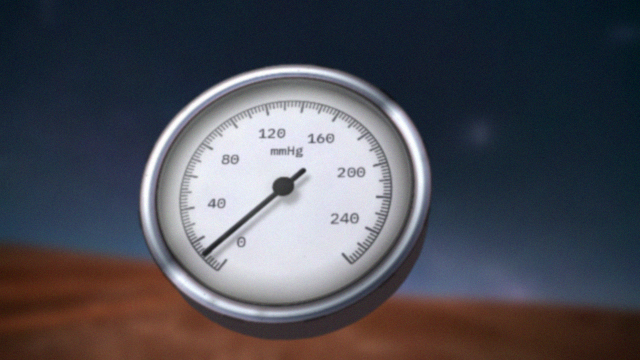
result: {"value": 10, "unit": "mmHg"}
